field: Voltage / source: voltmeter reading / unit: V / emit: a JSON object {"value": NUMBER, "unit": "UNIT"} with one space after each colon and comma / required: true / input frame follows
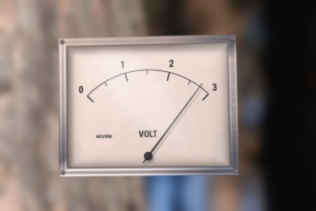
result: {"value": 2.75, "unit": "V"}
